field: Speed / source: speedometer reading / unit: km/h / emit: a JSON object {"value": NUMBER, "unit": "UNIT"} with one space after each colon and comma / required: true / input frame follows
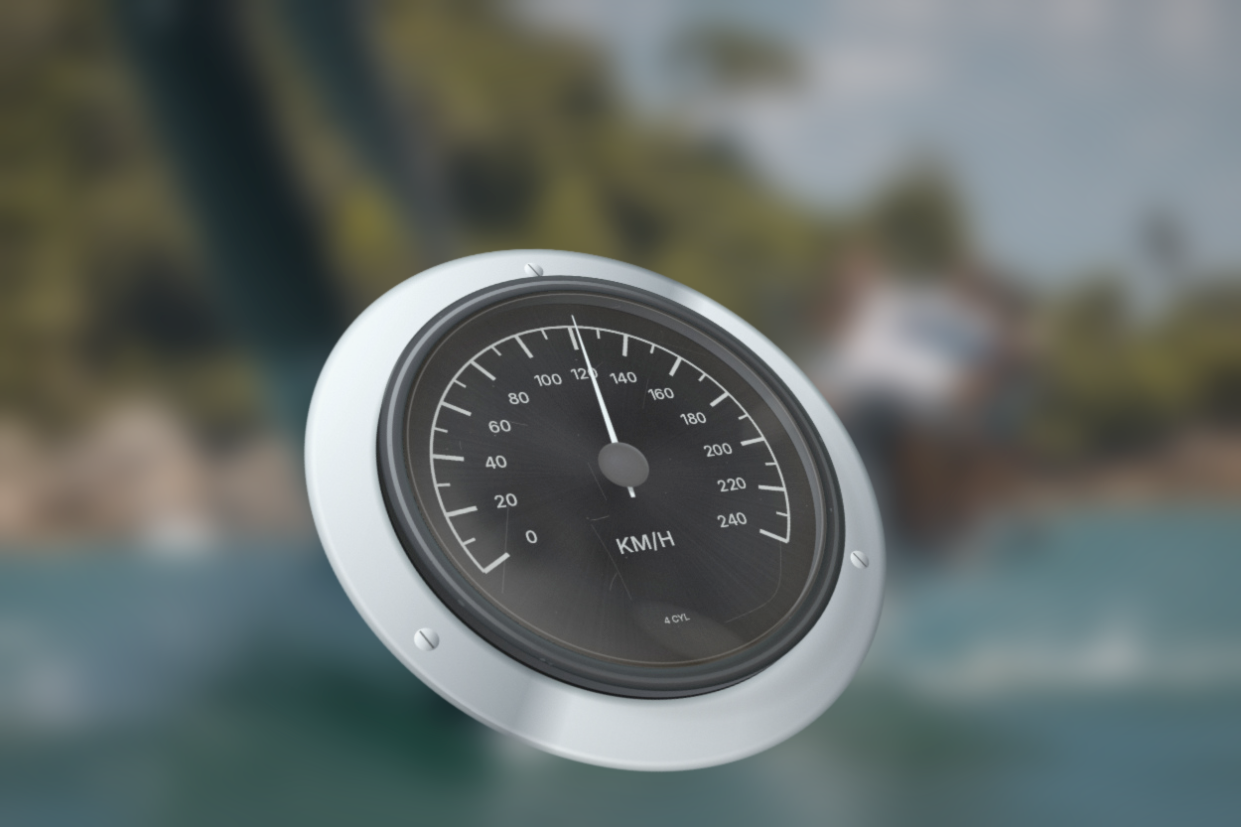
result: {"value": 120, "unit": "km/h"}
